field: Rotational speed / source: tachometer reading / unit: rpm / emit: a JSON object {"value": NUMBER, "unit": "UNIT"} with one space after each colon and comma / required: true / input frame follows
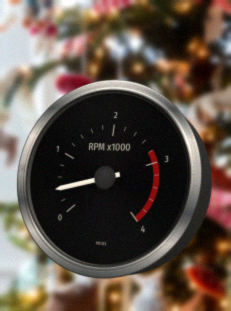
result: {"value": 400, "unit": "rpm"}
